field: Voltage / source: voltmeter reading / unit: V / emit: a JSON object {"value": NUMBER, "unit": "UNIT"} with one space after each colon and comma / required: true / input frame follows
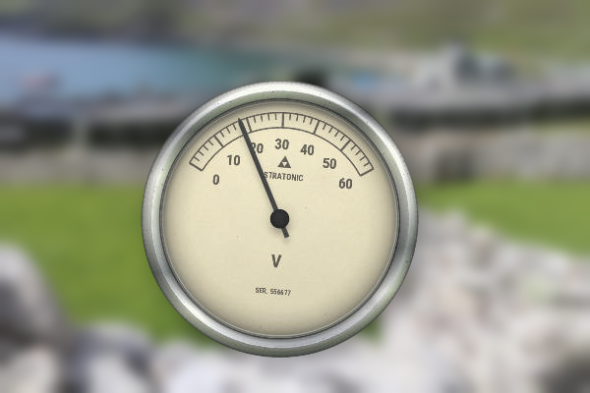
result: {"value": 18, "unit": "V"}
